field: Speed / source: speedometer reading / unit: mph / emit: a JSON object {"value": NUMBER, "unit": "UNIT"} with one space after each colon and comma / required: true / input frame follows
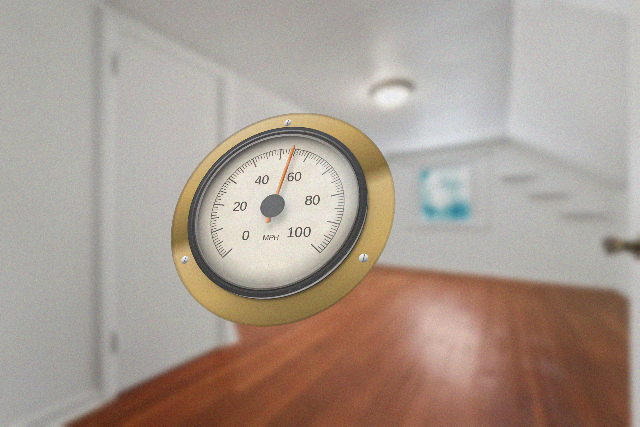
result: {"value": 55, "unit": "mph"}
